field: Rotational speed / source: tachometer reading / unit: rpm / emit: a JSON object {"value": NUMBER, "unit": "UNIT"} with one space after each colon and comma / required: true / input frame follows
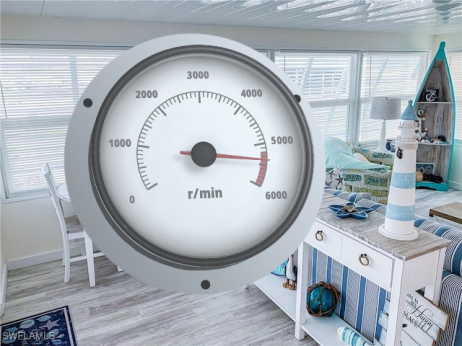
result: {"value": 5400, "unit": "rpm"}
